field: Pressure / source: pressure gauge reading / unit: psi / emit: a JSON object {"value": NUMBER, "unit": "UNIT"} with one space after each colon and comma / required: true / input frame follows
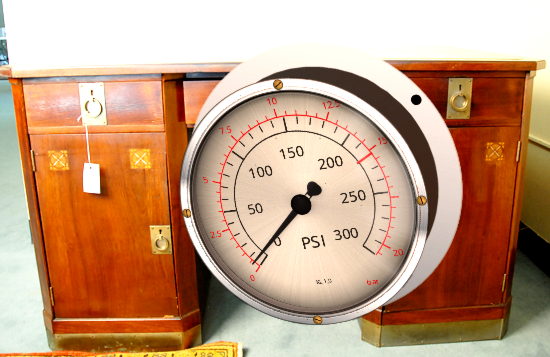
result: {"value": 5, "unit": "psi"}
